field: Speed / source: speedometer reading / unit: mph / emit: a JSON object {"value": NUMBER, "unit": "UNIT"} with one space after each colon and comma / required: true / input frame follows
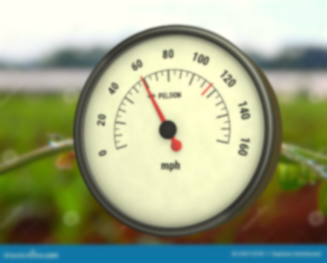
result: {"value": 60, "unit": "mph"}
